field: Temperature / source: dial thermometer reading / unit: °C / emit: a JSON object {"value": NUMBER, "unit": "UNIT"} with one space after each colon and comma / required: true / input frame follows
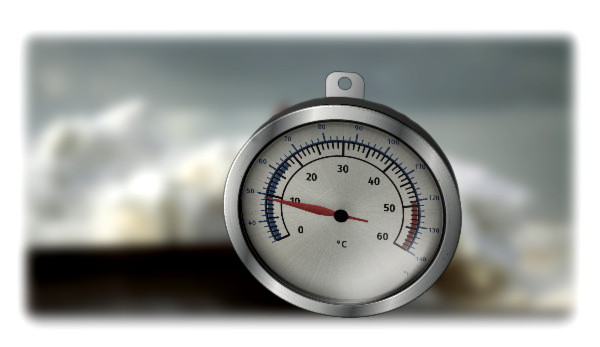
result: {"value": 10, "unit": "°C"}
